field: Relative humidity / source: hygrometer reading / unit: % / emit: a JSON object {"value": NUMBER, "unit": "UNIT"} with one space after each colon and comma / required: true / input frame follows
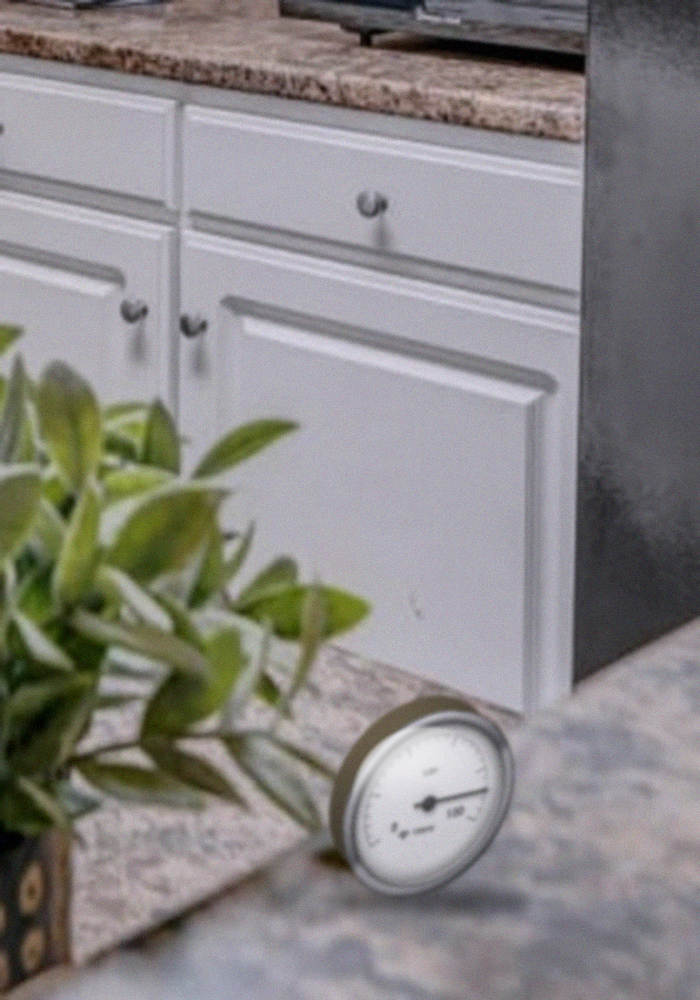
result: {"value": 88, "unit": "%"}
